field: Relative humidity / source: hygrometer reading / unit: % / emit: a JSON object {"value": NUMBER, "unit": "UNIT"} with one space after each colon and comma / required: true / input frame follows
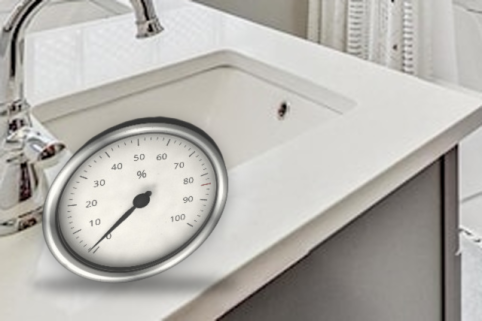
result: {"value": 2, "unit": "%"}
